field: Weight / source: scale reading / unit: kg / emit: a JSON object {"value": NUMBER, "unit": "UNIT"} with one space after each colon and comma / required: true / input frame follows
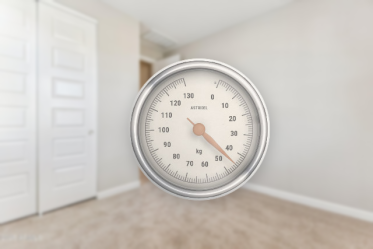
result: {"value": 45, "unit": "kg"}
